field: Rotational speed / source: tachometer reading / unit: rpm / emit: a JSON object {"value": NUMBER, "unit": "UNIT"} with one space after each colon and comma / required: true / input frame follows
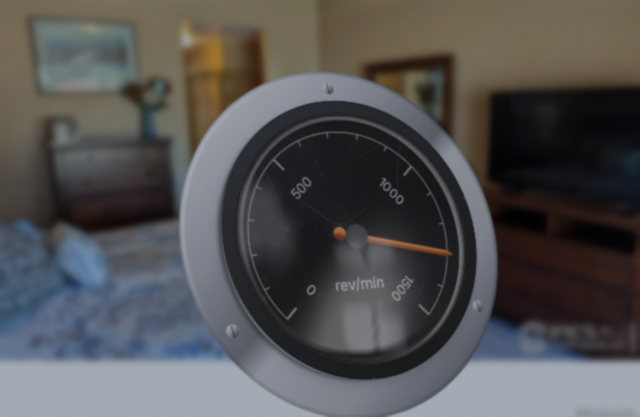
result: {"value": 1300, "unit": "rpm"}
